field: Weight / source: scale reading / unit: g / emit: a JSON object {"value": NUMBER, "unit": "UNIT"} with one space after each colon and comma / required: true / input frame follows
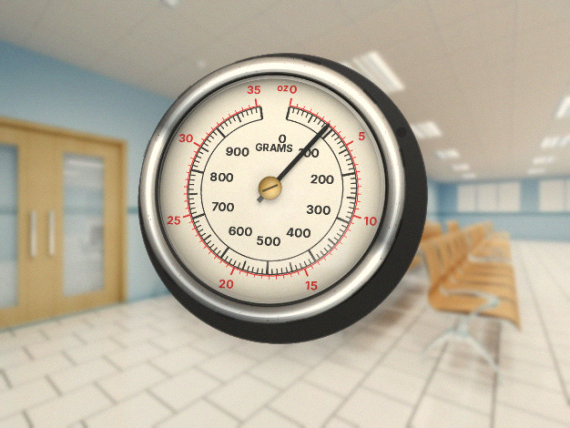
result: {"value": 90, "unit": "g"}
